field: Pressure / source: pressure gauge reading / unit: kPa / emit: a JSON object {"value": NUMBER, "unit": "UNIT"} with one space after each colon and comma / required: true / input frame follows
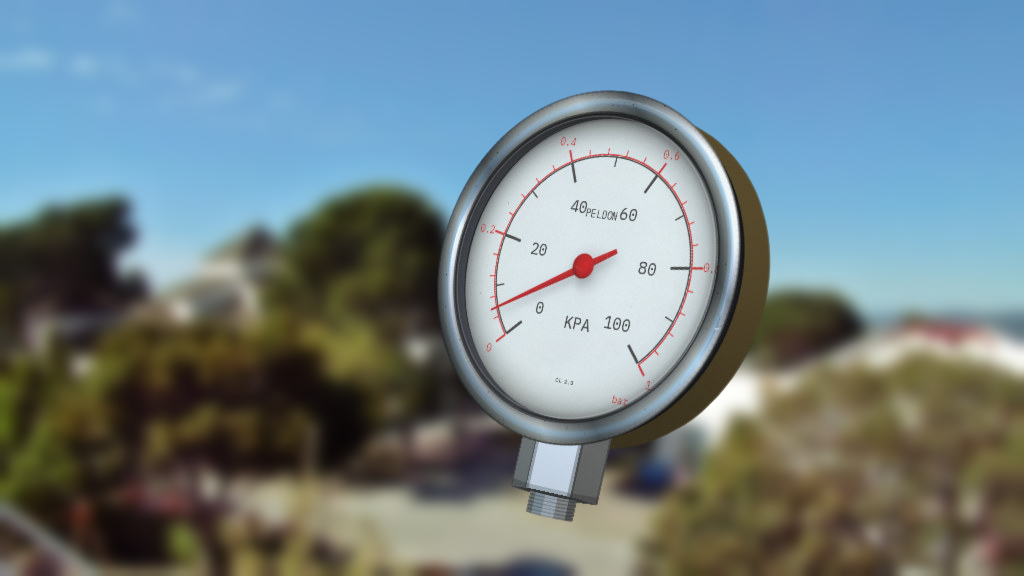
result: {"value": 5, "unit": "kPa"}
